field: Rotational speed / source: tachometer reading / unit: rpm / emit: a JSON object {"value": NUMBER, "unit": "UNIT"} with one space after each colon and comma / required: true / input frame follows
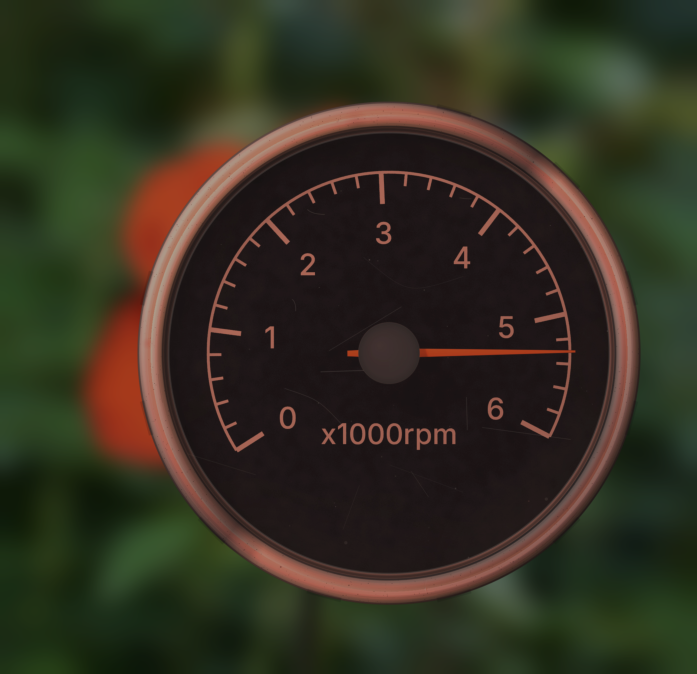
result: {"value": 5300, "unit": "rpm"}
